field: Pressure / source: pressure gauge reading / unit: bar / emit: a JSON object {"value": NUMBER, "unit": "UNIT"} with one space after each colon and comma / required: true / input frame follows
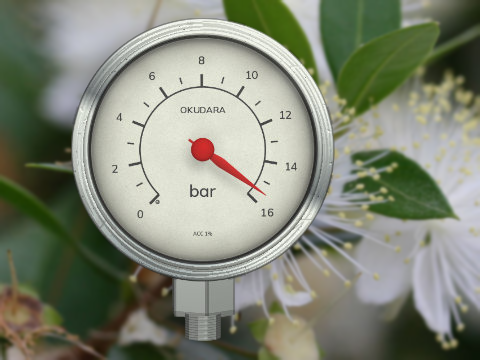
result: {"value": 15.5, "unit": "bar"}
